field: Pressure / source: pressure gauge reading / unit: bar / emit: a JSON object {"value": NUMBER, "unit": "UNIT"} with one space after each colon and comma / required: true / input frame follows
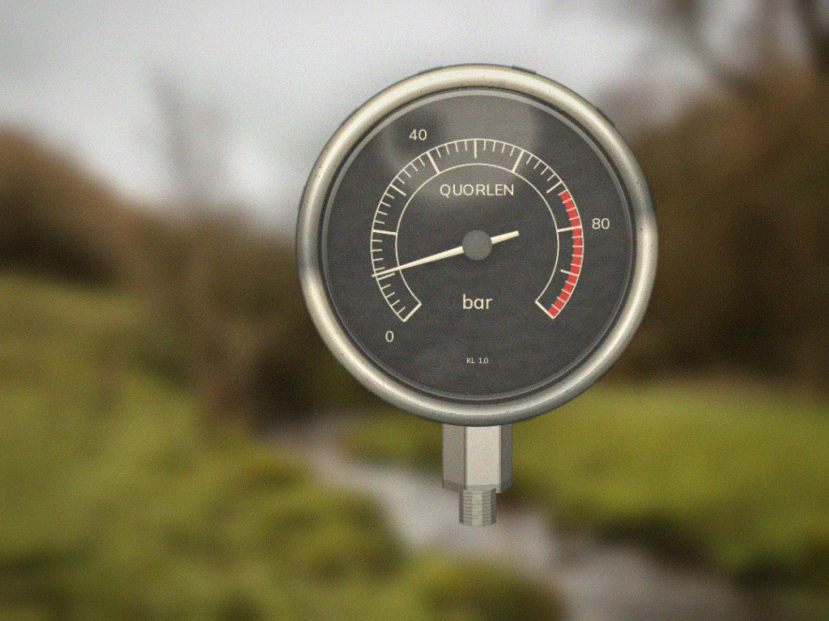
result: {"value": 11, "unit": "bar"}
